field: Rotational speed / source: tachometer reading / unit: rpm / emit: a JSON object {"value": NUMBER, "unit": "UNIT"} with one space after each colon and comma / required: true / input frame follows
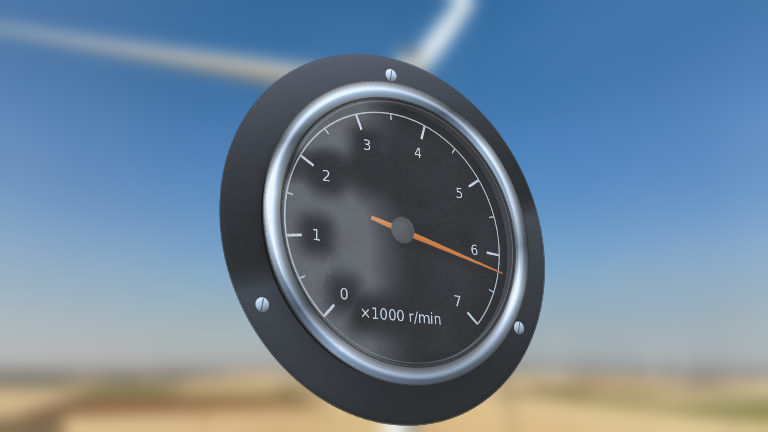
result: {"value": 6250, "unit": "rpm"}
